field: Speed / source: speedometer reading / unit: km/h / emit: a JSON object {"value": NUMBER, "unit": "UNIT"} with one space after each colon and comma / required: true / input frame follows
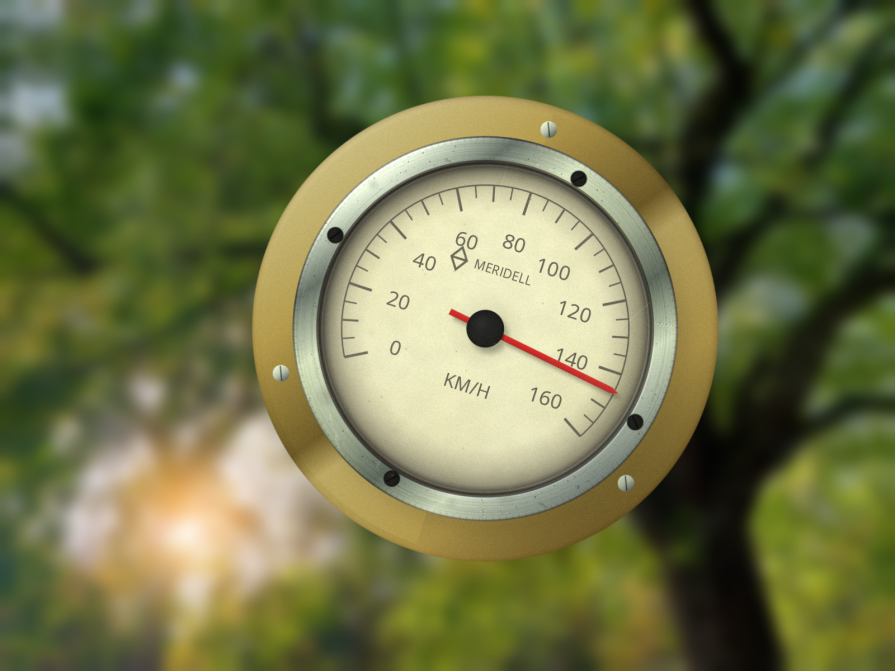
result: {"value": 145, "unit": "km/h"}
